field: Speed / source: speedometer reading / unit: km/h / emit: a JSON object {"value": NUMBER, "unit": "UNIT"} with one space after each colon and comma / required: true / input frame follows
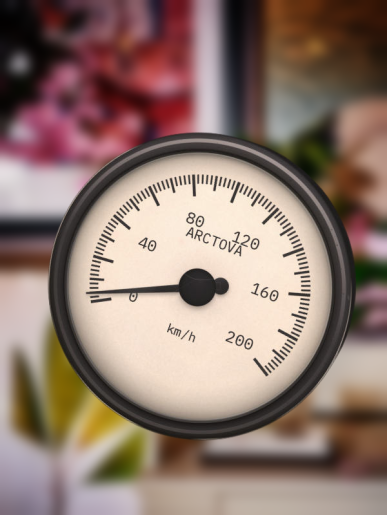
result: {"value": 4, "unit": "km/h"}
